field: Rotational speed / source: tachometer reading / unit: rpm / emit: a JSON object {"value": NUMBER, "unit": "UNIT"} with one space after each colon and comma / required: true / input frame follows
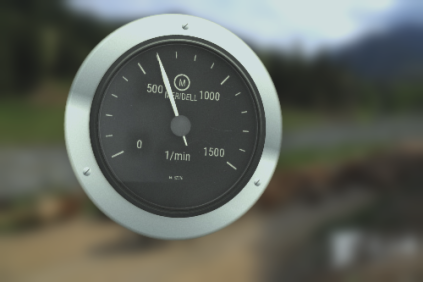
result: {"value": 600, "unit": "rpm"}
